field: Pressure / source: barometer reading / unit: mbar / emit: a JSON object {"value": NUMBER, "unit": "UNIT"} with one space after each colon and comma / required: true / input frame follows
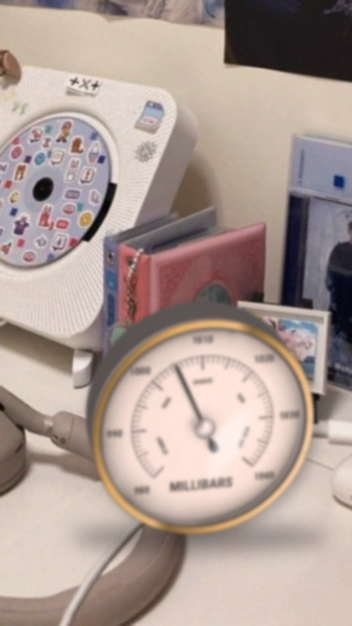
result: {"value": 1005, "unit": "mbar"}
